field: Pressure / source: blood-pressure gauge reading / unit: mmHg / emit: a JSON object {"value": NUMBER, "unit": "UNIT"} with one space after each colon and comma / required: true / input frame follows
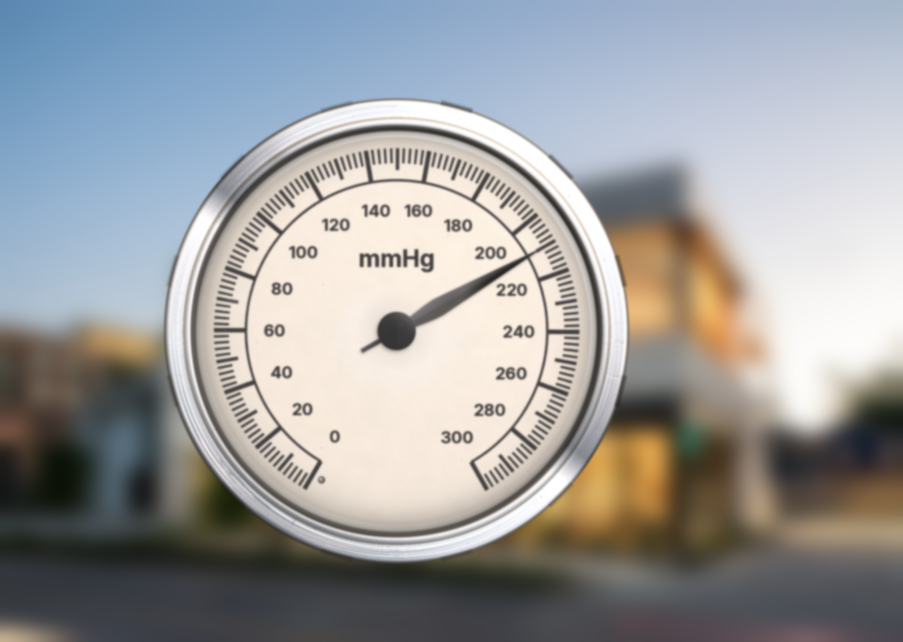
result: {"value": 210, "unit": "mmHg"}
